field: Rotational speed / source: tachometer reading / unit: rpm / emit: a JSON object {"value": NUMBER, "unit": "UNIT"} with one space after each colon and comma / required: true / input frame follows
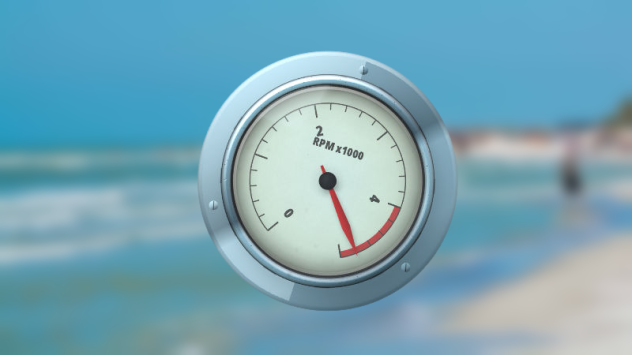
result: {"value": 4800, "unit": "rpm"}
